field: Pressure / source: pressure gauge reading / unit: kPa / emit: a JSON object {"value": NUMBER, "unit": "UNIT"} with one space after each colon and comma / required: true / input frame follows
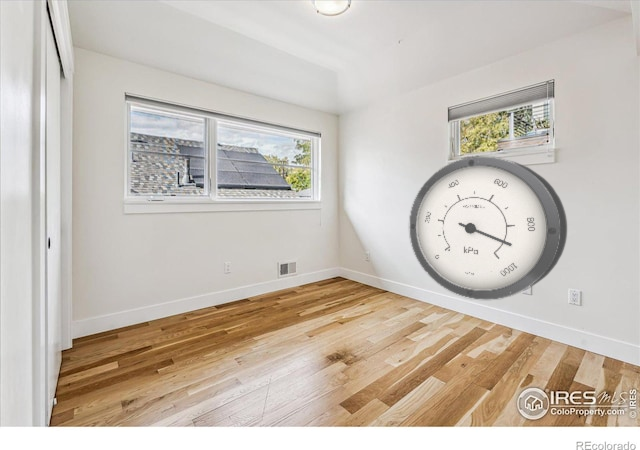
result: {"value": 900, "unit": "kPa"}
